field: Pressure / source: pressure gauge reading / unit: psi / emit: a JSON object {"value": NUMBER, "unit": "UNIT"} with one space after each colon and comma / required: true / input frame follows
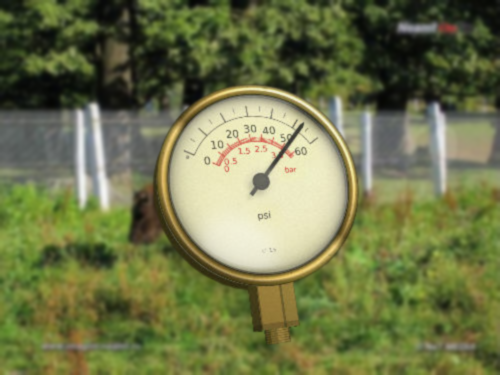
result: {"value": 52.5, "unit": "psi"}
